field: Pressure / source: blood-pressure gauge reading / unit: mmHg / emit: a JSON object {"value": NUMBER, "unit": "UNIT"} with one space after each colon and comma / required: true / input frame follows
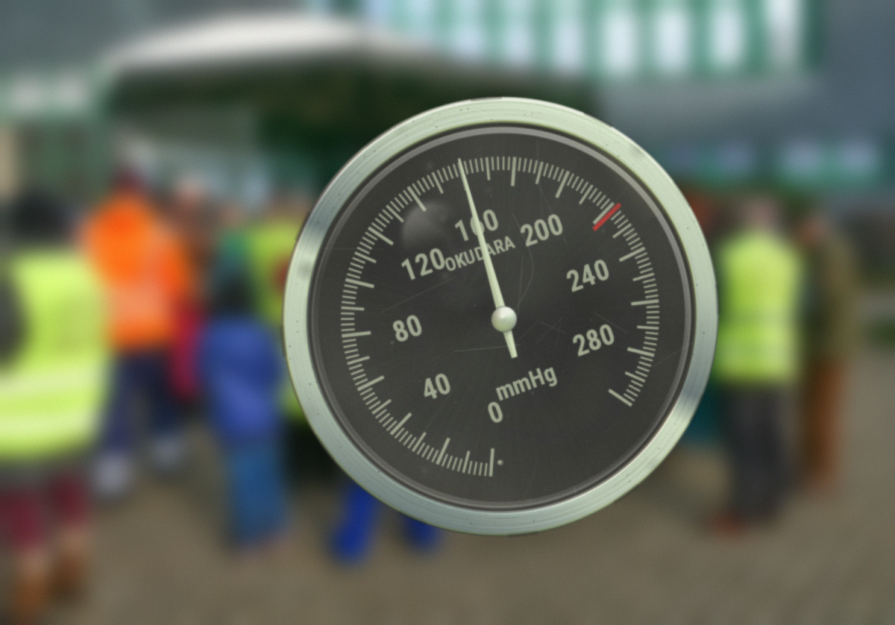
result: {"value": 160, "unit": "mmHg"}
